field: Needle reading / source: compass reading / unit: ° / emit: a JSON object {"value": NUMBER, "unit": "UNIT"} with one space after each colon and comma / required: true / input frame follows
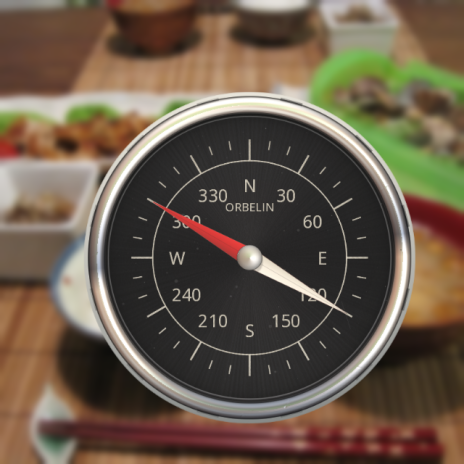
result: {"value": 300, "unit": "°"}
